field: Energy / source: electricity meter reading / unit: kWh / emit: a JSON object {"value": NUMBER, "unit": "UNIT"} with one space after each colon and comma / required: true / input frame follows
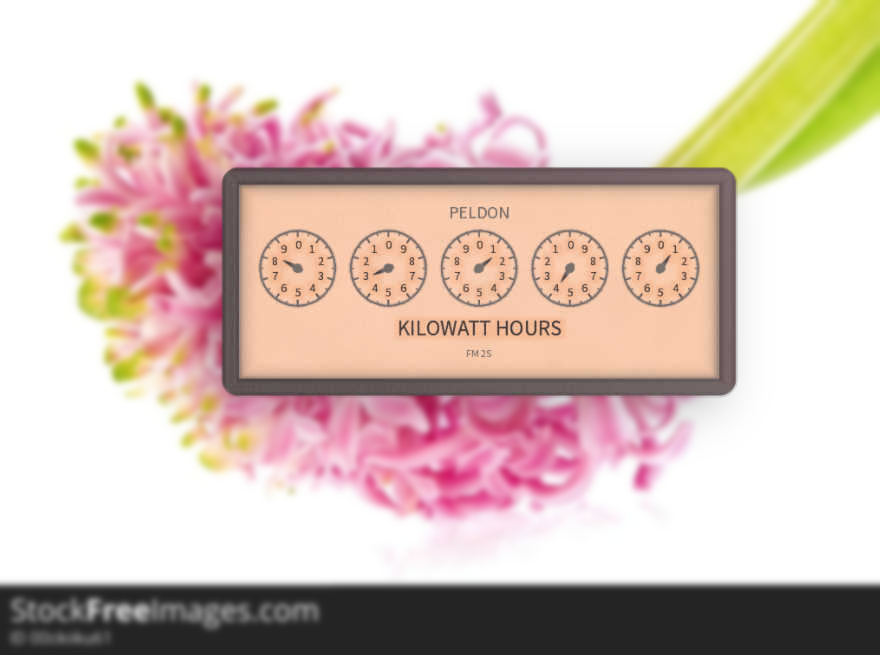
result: {"value": 83141, "unit": "kWh"}
